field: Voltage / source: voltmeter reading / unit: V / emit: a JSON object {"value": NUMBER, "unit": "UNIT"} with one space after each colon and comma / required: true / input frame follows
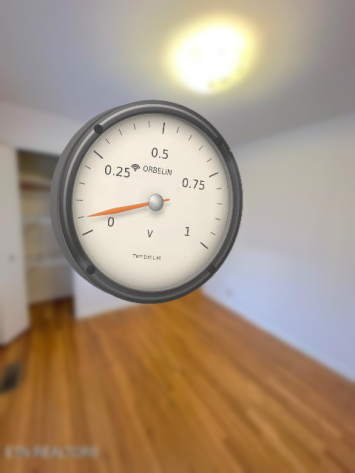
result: {"value": 0.05, "unit": "V"}
